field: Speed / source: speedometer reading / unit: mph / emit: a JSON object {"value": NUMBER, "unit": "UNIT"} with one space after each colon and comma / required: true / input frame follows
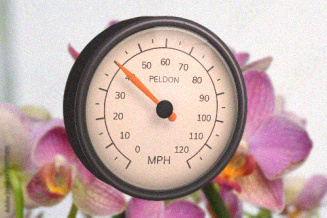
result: {"value": 40, "unit": "mph"}
